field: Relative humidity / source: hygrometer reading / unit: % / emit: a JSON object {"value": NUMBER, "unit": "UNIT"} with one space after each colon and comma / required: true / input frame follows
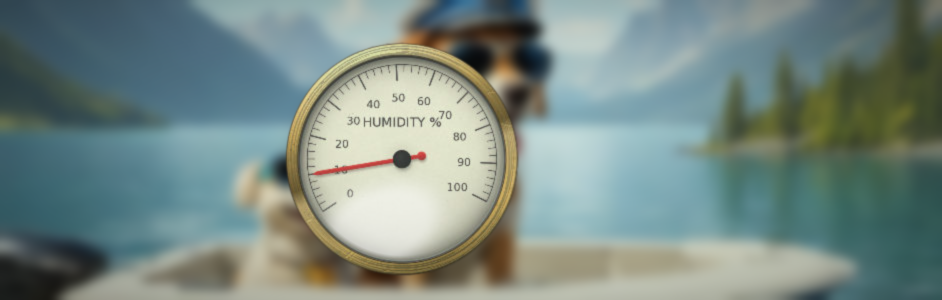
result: {"value": 10, "unit": "%"}
